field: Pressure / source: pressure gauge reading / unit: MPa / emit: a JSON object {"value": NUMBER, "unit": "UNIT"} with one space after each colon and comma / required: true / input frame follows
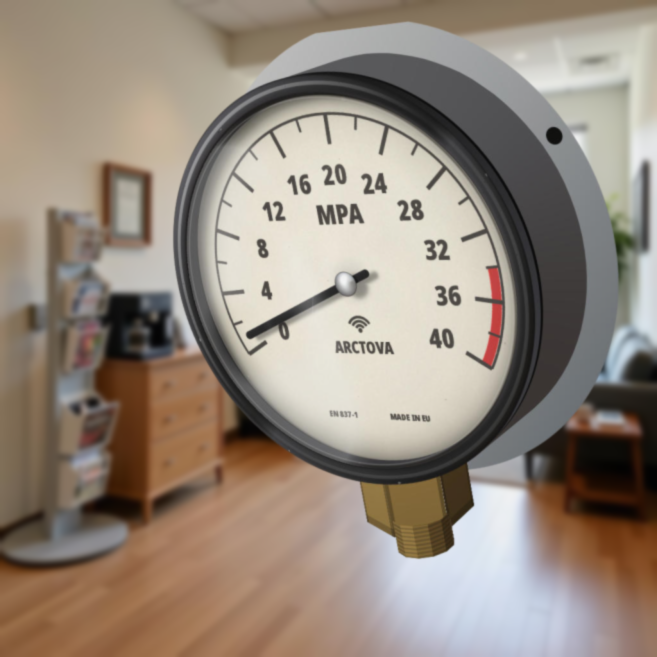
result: {"value": 1, "unit": "MPa"}
